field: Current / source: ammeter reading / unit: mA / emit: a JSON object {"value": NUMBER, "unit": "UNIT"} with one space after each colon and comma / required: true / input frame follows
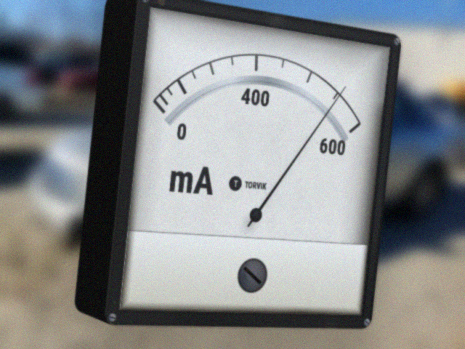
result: {"value": 550, "unit": "mA"}
